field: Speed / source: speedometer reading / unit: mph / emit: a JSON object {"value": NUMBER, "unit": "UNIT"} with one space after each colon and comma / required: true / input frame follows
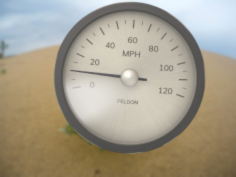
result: {"value": 10, "unit": "mph"}
